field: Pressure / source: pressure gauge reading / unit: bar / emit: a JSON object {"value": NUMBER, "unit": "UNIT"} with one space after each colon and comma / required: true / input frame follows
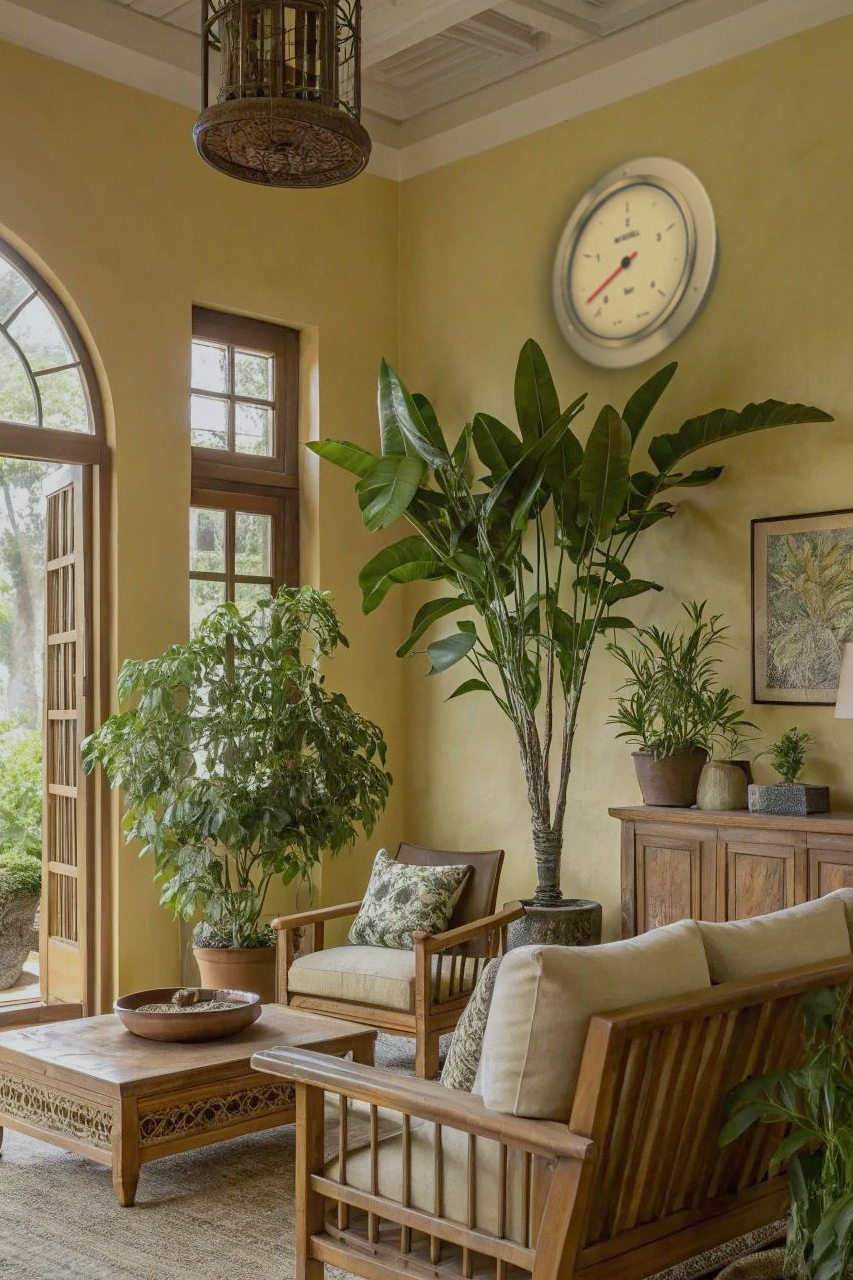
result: {"value": 0.25, "unit": "bar"}
